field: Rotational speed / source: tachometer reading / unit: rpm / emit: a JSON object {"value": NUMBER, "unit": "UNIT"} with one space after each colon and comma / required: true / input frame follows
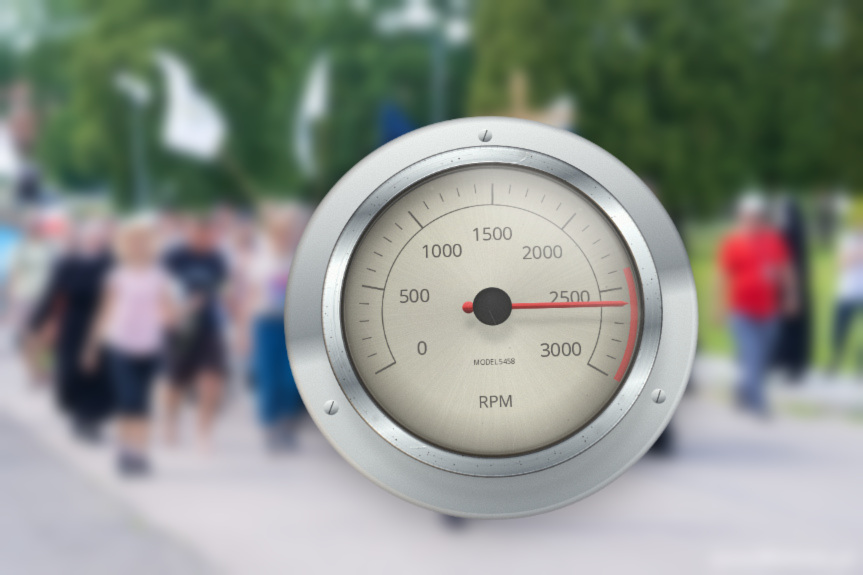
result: {"value": 2600, "unit": "rpm"}
